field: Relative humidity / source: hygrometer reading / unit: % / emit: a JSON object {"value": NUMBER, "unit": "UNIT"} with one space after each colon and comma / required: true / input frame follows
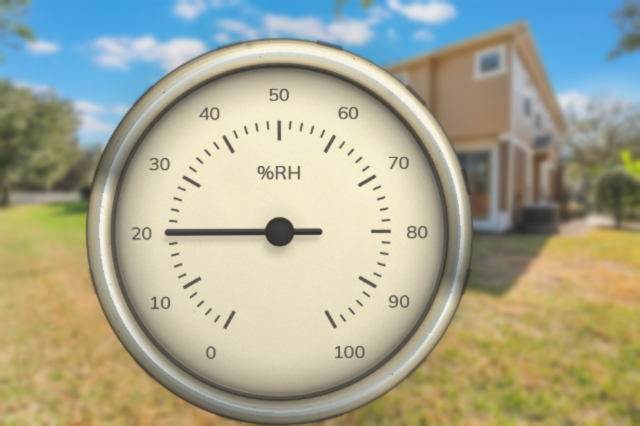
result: {"value": 20, "unit": "%"}
